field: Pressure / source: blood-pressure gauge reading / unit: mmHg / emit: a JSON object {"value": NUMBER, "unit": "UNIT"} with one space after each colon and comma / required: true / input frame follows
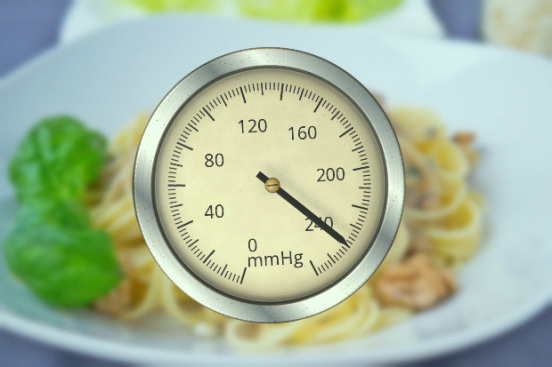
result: {"value": 240, "unit": "mmHg"}
